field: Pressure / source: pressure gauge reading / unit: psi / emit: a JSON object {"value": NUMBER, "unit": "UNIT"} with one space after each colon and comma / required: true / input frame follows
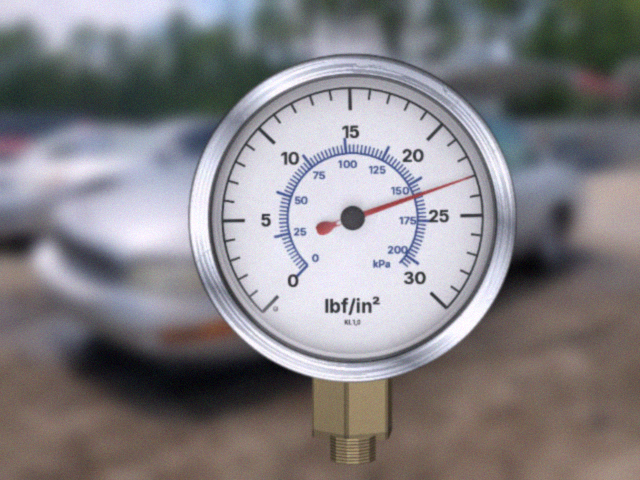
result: {"value": 23, "unit": "psi"}
